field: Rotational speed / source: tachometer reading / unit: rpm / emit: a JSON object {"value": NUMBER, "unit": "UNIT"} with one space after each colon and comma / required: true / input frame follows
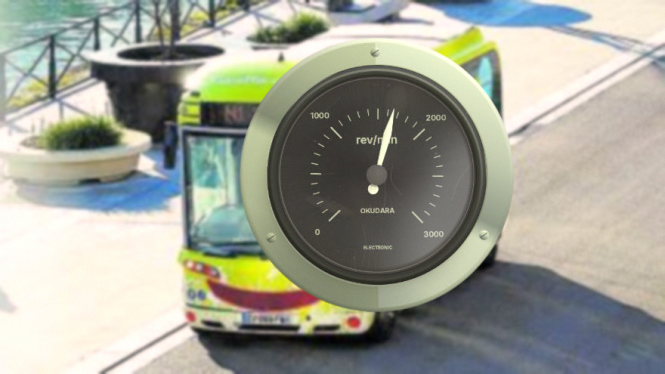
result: {"value": 1650, "unit": "rpm"}
